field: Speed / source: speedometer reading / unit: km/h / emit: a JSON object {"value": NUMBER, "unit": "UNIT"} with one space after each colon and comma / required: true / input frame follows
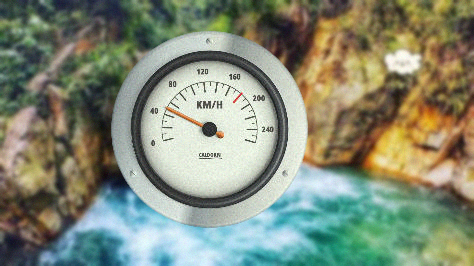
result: {"value": 50, "unit": "km/h"}
